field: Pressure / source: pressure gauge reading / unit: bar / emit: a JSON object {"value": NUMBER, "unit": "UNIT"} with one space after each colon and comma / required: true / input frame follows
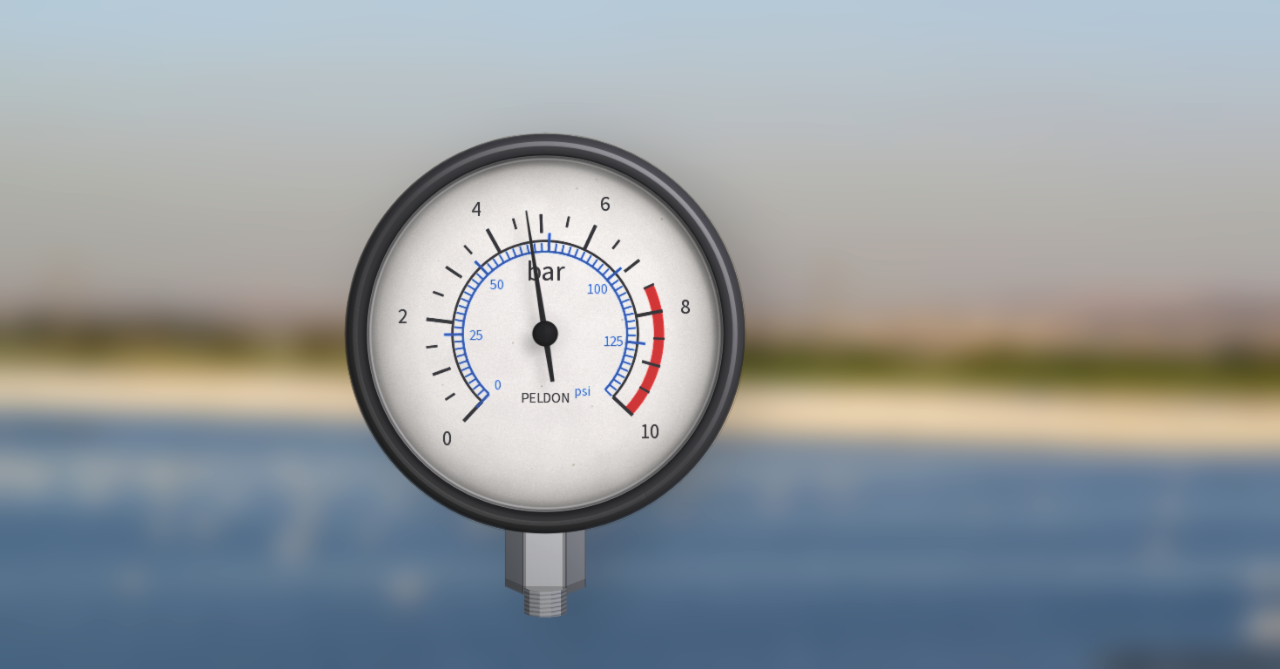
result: {"value": 4.75, "unit": "bar"}
